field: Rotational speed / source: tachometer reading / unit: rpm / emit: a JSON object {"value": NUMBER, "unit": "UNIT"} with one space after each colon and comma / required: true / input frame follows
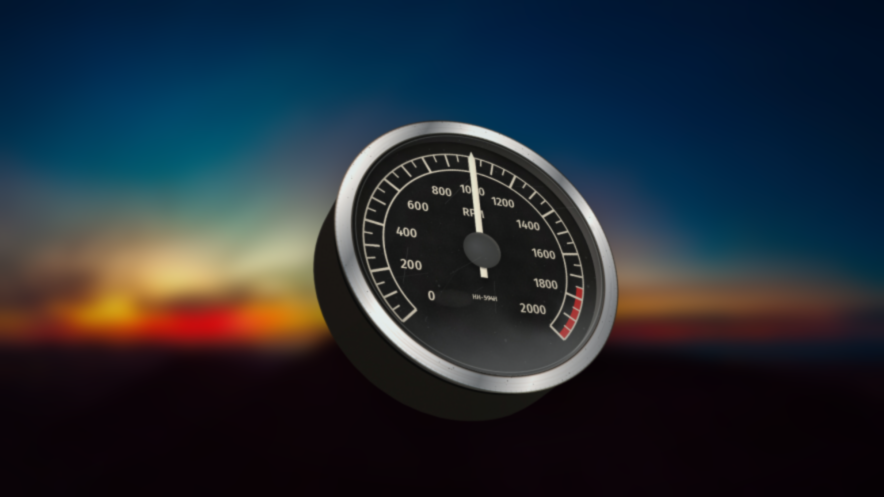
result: {"value": 1000, "unit": "rpm"}
